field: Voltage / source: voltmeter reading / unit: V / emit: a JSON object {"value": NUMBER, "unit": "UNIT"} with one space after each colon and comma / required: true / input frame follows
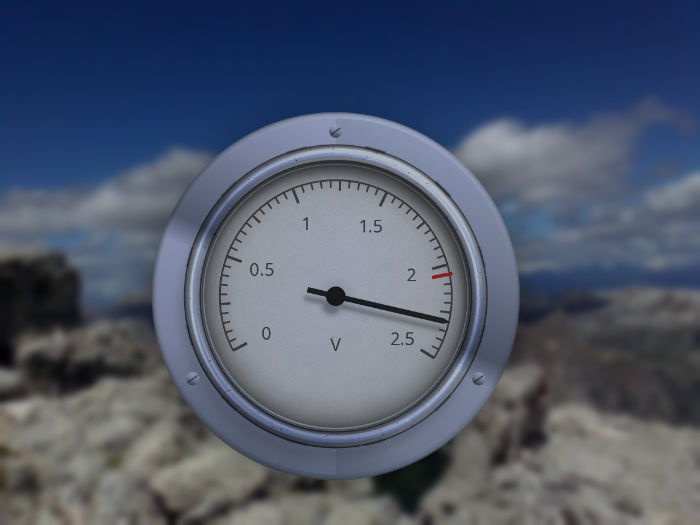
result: {"value": 2.3, "unit": "V"}
